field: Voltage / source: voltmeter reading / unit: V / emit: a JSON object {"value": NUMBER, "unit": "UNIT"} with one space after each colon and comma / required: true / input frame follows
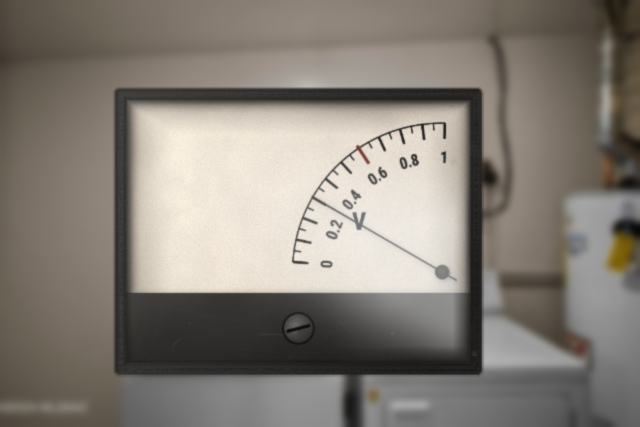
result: {"value": 0.3, "unit": "V"}
